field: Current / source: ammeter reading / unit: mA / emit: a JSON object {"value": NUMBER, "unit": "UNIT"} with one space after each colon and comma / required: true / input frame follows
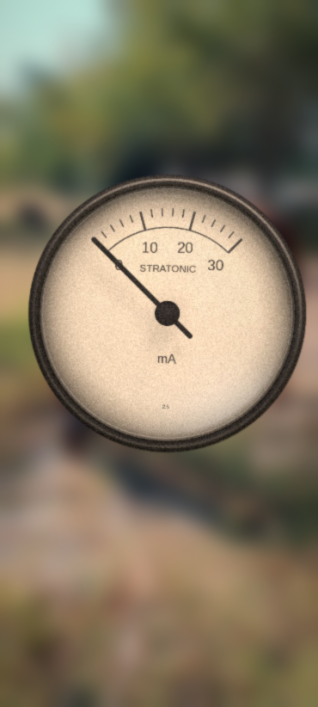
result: {"value": 0, "unit": "mA"}
